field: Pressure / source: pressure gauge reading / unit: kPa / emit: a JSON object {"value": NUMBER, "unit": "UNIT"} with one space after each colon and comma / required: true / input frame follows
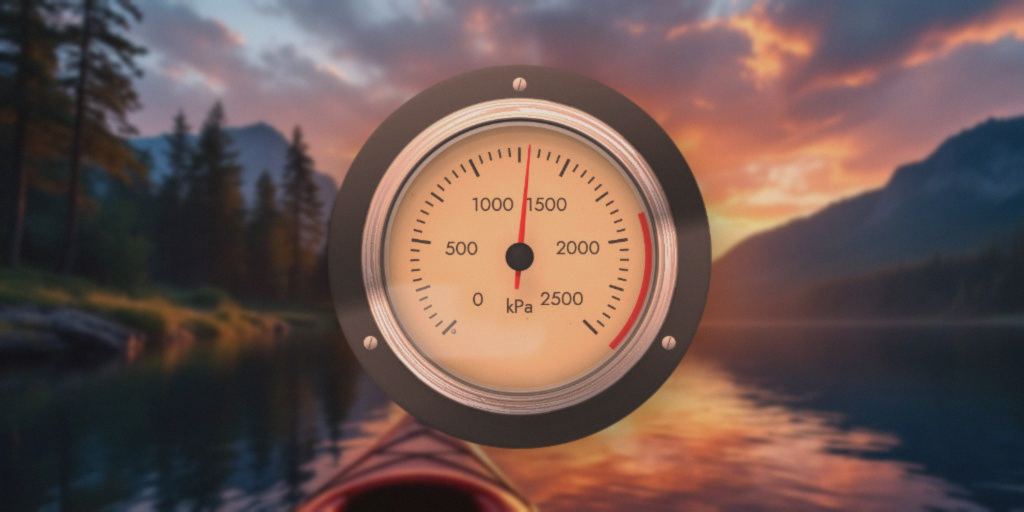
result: {"value": 1300, "unit": "kPa"}
